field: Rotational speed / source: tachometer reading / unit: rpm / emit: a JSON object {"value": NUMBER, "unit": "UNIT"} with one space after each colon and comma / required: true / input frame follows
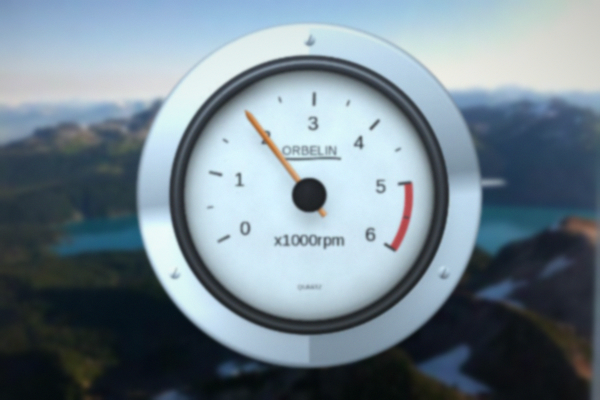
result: {"value": 2000, "unit": "rpm"}
